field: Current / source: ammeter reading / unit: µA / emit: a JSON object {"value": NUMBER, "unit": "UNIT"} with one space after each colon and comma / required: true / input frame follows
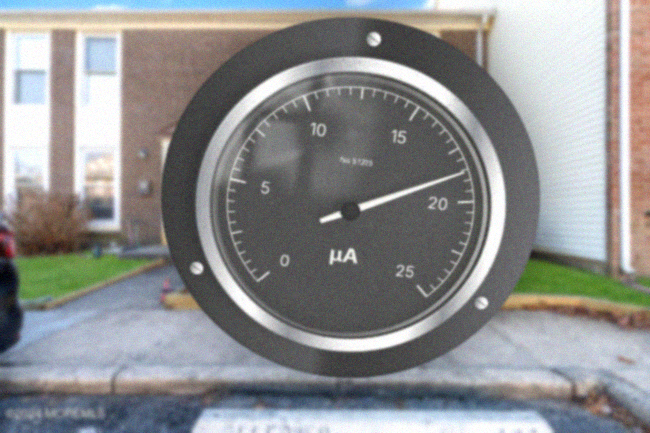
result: {"value": 18.5, "unit": "µA"}
